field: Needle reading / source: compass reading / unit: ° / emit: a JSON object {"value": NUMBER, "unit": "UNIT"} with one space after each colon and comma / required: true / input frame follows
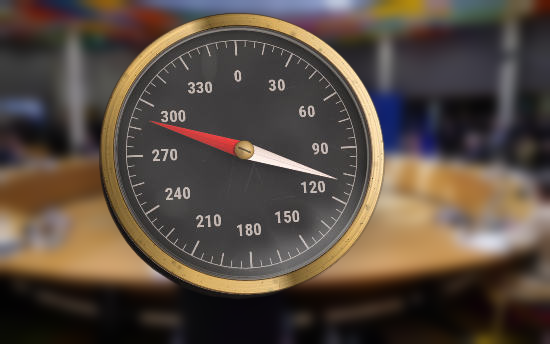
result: {"value": 290, "unit": "°"}
